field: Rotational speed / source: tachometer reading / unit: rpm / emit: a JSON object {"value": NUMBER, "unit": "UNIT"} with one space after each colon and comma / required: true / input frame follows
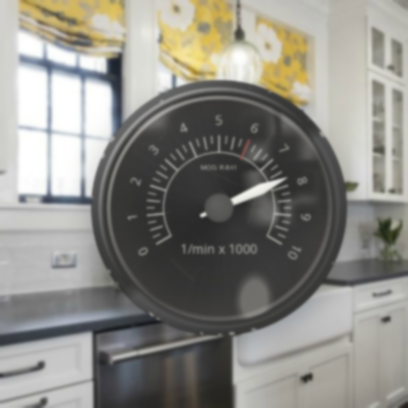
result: {"value": 7750, "unit": "rpm"}
